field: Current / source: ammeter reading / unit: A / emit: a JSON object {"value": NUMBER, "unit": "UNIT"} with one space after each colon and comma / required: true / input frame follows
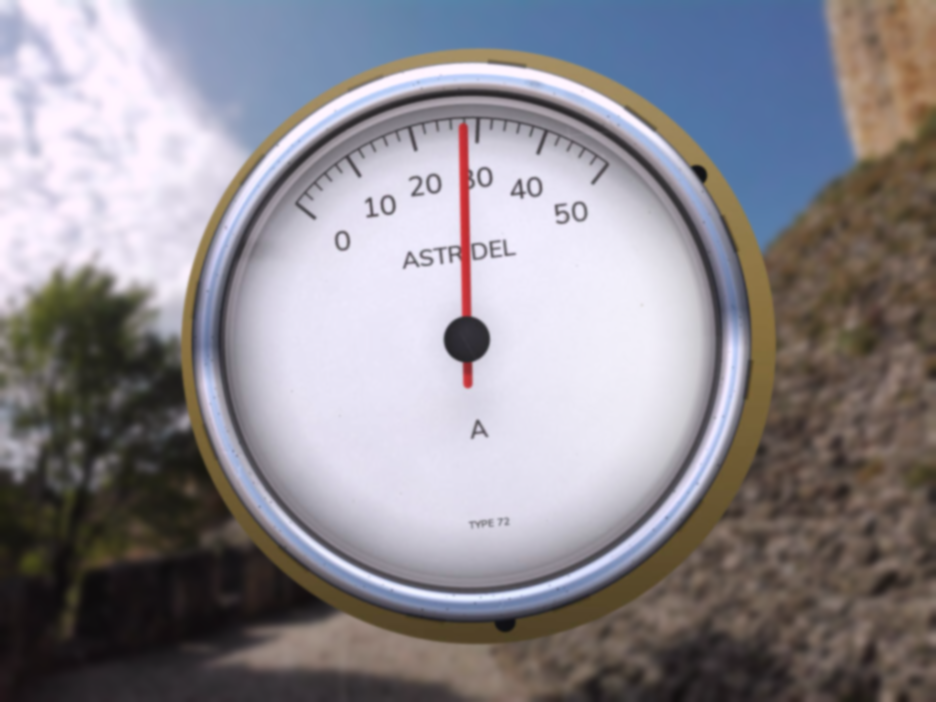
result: {"value": 28, "unit": "A"}
